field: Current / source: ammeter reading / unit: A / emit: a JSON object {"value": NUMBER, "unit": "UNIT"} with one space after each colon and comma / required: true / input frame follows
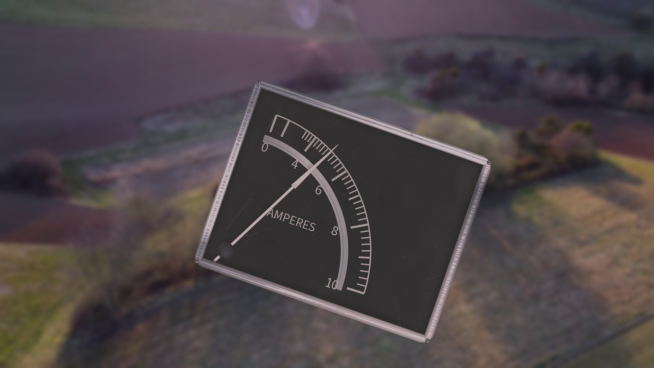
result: {"value": 5, "unit": "A"}
